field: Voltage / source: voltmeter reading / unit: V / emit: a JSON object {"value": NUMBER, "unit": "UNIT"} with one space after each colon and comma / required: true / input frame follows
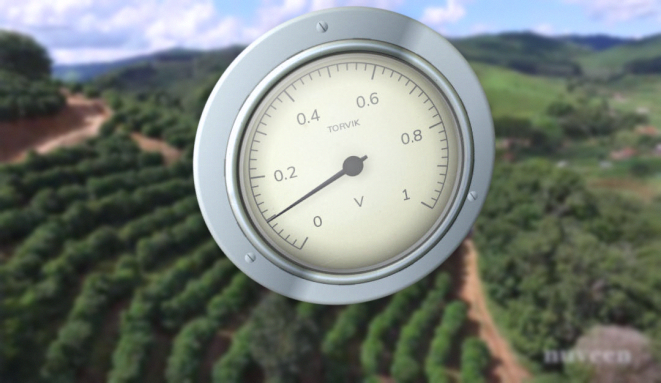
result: {"value": 0.1, "unit": "V"}
